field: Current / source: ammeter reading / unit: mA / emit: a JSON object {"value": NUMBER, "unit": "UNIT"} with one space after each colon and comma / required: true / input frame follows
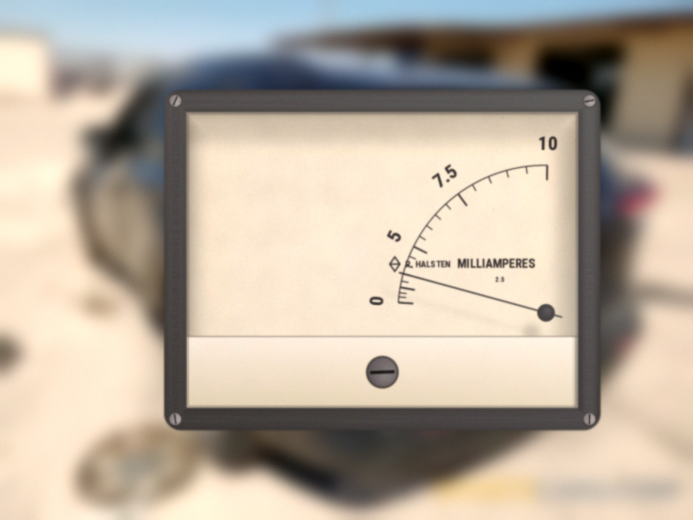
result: {"value": 3.5, "unit": "mA"}
